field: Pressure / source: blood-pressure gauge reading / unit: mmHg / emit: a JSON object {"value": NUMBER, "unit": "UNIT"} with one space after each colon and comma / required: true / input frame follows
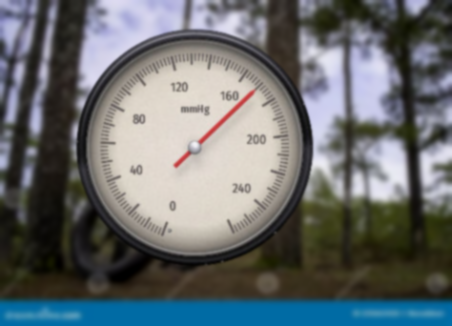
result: {"value": 170, "unit": "mmHg"}
